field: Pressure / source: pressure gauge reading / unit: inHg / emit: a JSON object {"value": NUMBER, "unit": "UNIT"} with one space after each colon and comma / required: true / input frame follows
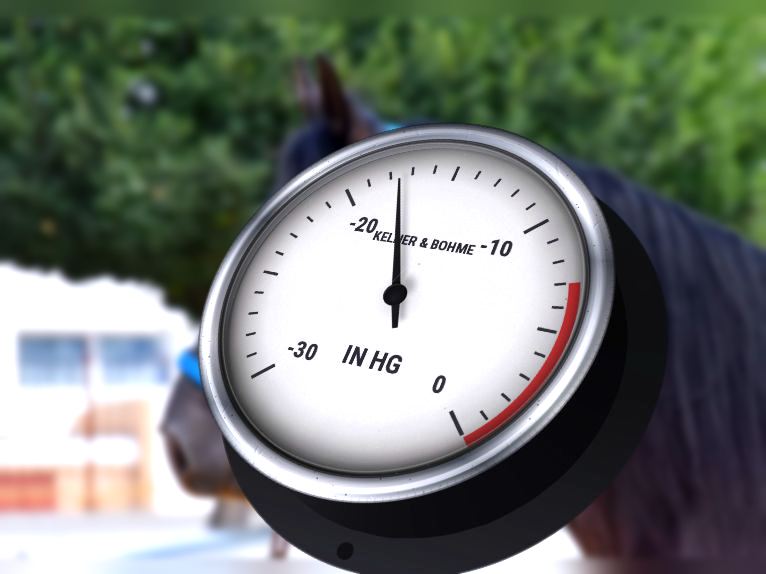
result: {"value": -17.5, "unit": "inHg"}
